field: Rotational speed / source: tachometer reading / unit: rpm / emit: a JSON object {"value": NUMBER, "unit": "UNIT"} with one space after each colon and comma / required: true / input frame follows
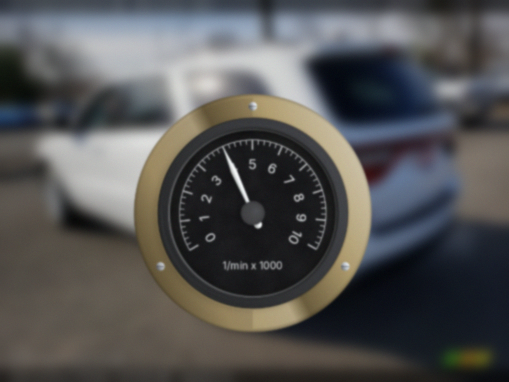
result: {"value": 4000, "unit": "rpm"}
